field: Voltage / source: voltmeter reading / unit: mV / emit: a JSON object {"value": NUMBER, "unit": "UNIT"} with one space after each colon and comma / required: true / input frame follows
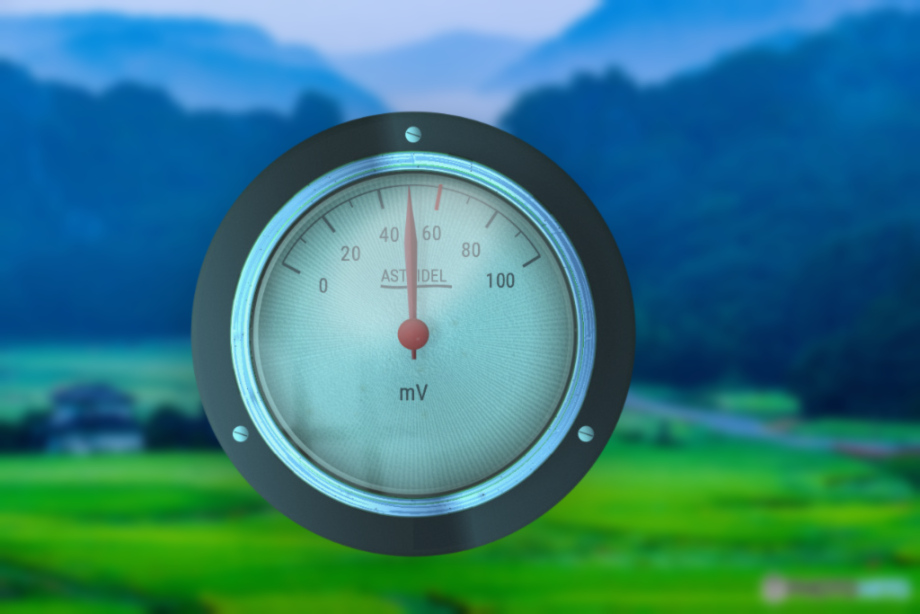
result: {"value": 50, "unit": "mV"}
